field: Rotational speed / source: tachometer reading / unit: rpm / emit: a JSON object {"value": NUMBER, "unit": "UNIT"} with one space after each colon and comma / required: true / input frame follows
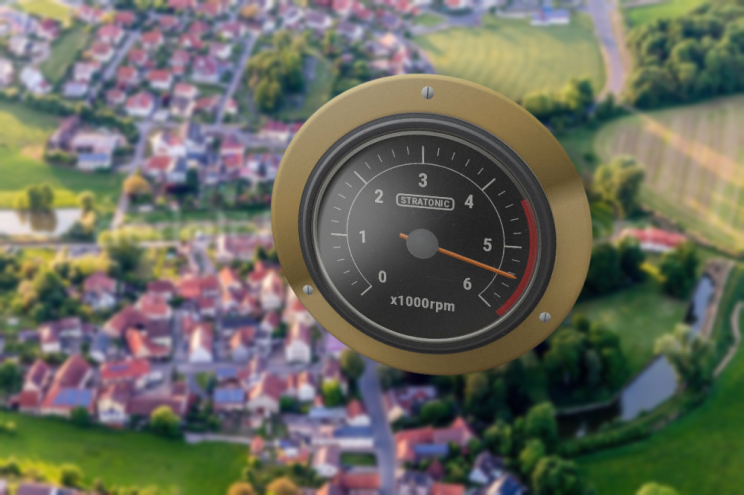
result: {"value": 5400, "unit": "rpm"}
